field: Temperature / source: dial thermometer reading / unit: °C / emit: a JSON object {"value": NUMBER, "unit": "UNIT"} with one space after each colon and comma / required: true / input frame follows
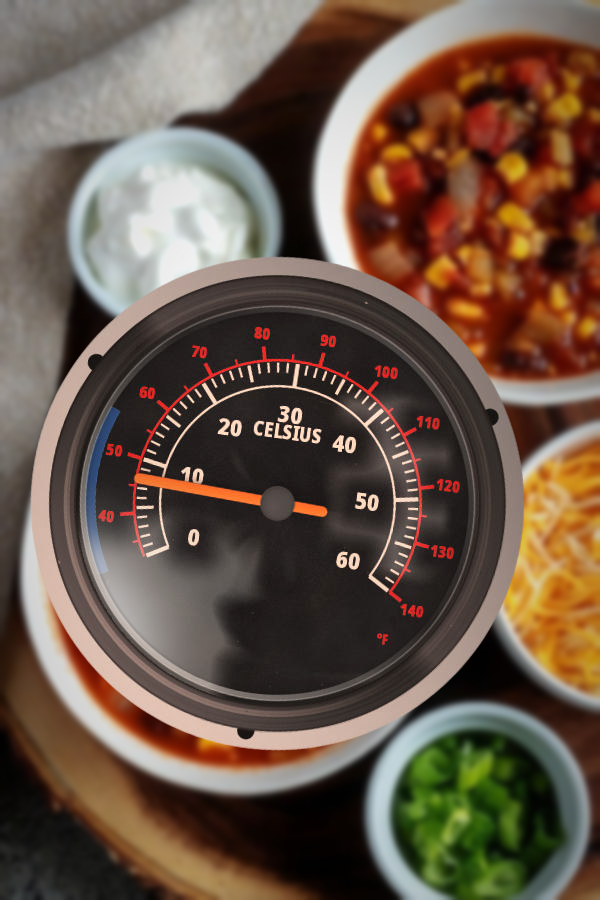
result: {"value": 8, "unit": "°C"}
